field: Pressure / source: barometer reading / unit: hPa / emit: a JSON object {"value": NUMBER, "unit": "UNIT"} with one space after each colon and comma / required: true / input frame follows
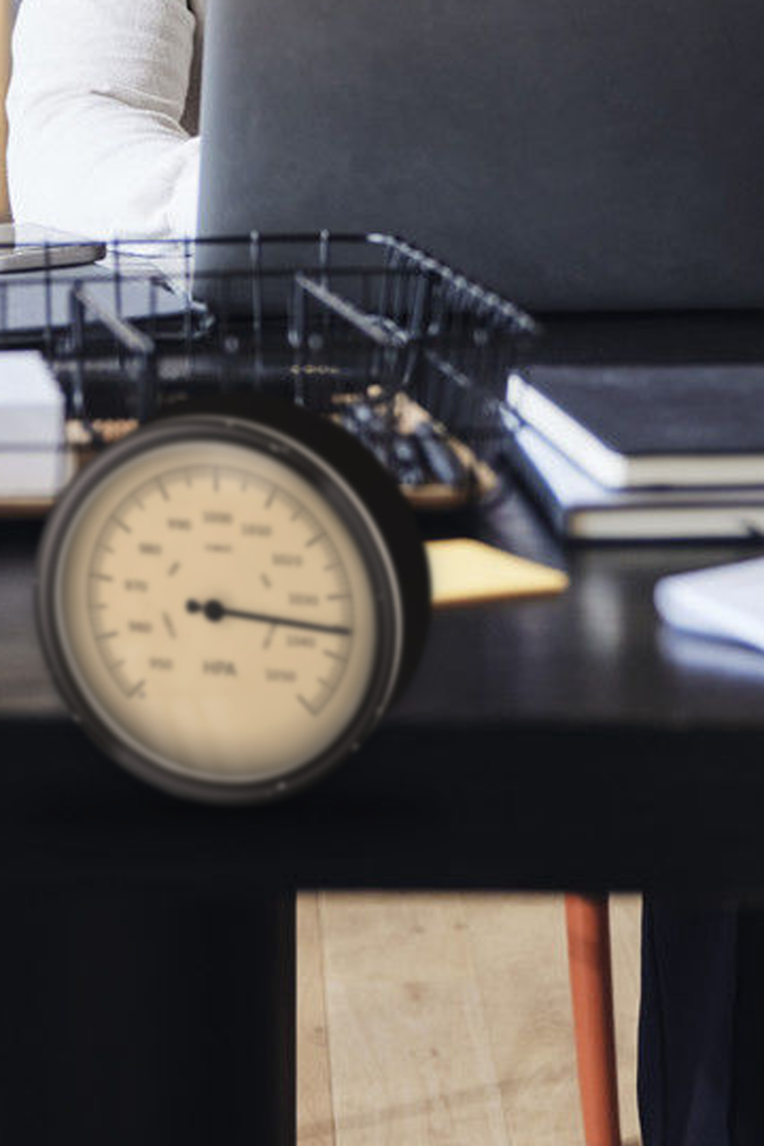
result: {"value": 1035, "unit": "hPa"}
